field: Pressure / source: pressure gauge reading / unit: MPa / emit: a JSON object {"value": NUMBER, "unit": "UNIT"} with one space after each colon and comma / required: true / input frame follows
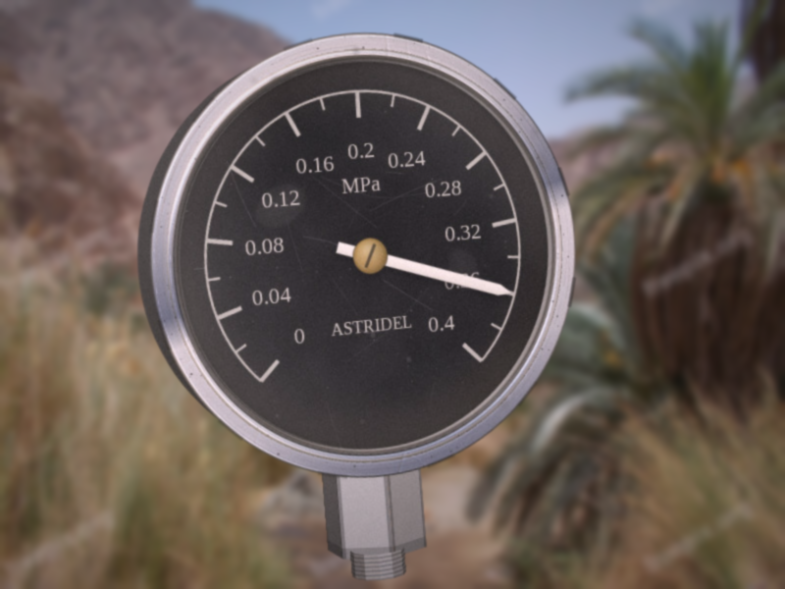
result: {"value": 0.36, "unit": "MPa"}
